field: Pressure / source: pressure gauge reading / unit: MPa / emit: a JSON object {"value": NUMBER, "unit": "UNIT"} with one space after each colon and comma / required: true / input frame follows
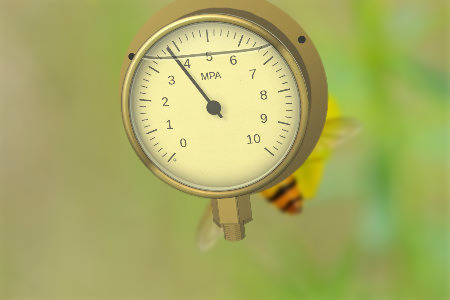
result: {"value": 3.8, "unit": "MPa"}
